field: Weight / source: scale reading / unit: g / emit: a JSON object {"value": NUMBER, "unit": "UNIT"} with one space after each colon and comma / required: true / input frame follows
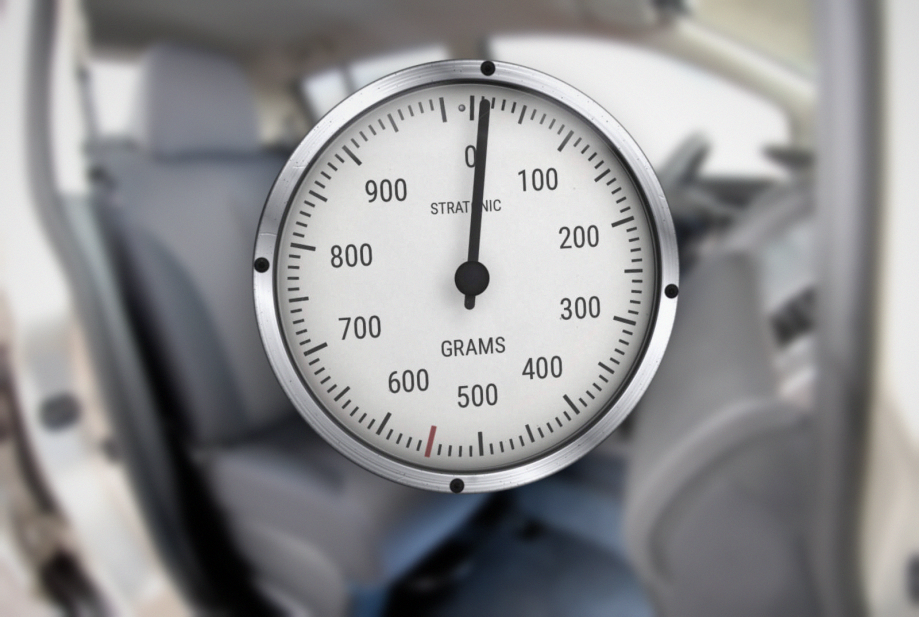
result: {"value": 10, "unit": "g"}
